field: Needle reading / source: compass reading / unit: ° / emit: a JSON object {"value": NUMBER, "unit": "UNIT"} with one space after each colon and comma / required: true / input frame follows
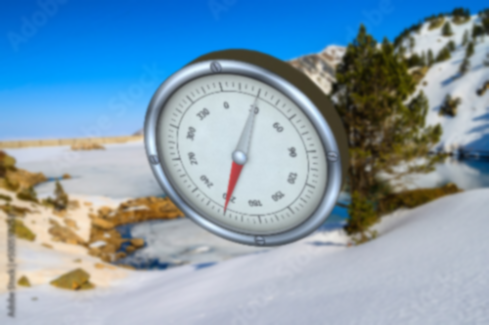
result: {"value": 210, "unit": "°"}
